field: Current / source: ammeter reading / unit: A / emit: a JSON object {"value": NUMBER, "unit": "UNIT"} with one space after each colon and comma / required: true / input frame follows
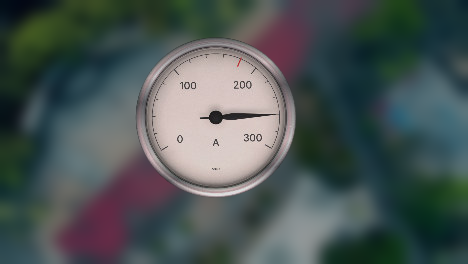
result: {"value": 260, "unit": "A"}
